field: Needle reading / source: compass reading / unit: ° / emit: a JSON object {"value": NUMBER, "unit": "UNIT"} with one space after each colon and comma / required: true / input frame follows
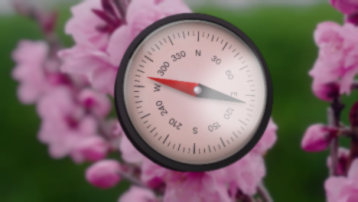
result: {"value": 280, "unit": "°"}
